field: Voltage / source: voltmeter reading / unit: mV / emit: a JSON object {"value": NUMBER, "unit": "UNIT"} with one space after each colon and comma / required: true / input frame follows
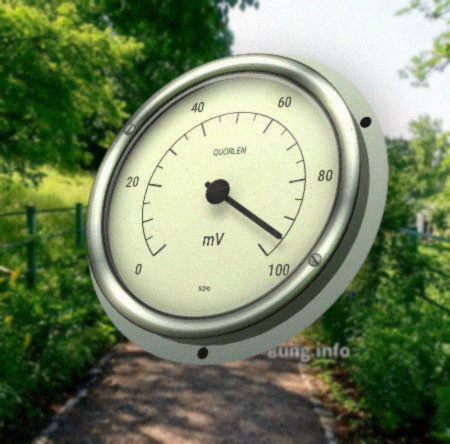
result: {"value": 95, "unit": "mV"}
